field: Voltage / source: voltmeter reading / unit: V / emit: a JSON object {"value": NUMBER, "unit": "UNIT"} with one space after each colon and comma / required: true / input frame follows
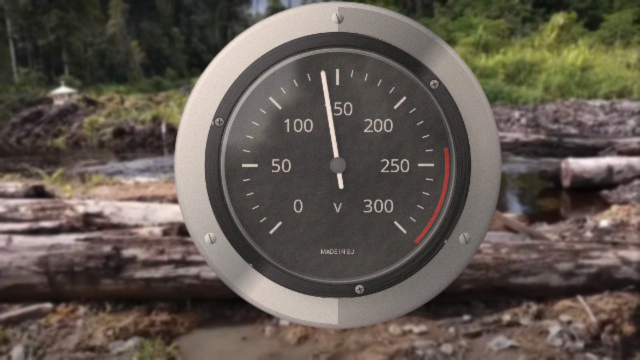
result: {"value": 140, "unit": "V"}
